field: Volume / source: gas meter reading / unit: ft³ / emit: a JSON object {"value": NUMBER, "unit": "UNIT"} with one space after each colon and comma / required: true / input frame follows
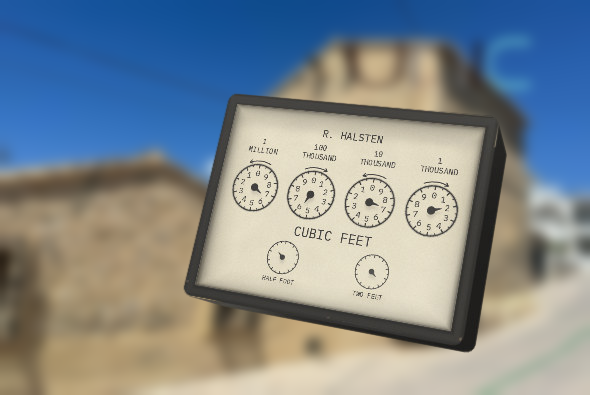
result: {"value": 657200, "unit": "ft³"}
